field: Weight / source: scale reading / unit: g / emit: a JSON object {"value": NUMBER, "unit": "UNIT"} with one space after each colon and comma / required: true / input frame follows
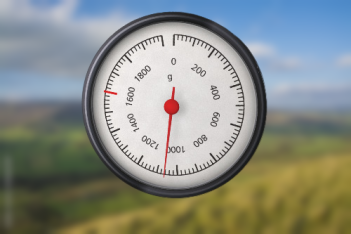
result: {"value": 1060, "unit": "g"}
